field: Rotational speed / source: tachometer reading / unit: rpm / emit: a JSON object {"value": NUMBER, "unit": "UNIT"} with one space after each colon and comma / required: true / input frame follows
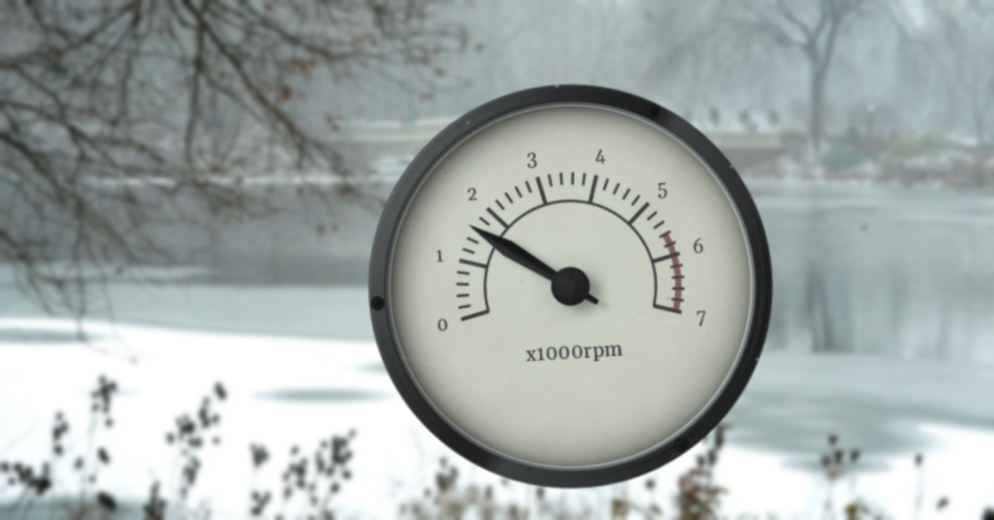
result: {"value": 1600, "unit": "rpm"}
